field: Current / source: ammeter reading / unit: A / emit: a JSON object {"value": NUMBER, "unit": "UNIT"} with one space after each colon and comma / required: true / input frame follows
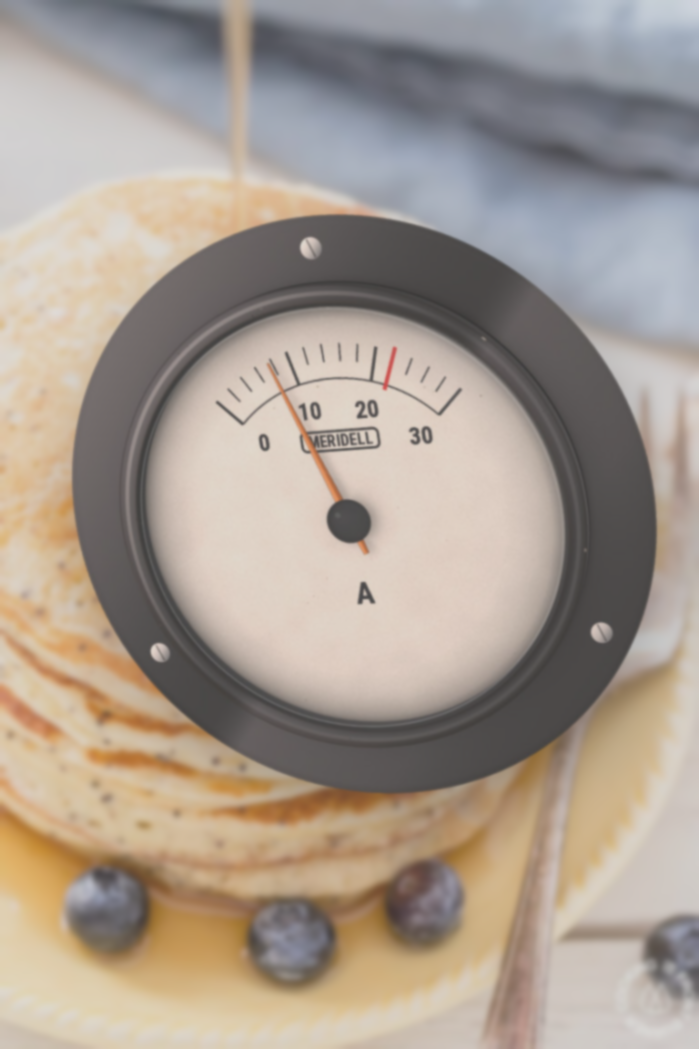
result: {"value": 8, "unit": "A"}
